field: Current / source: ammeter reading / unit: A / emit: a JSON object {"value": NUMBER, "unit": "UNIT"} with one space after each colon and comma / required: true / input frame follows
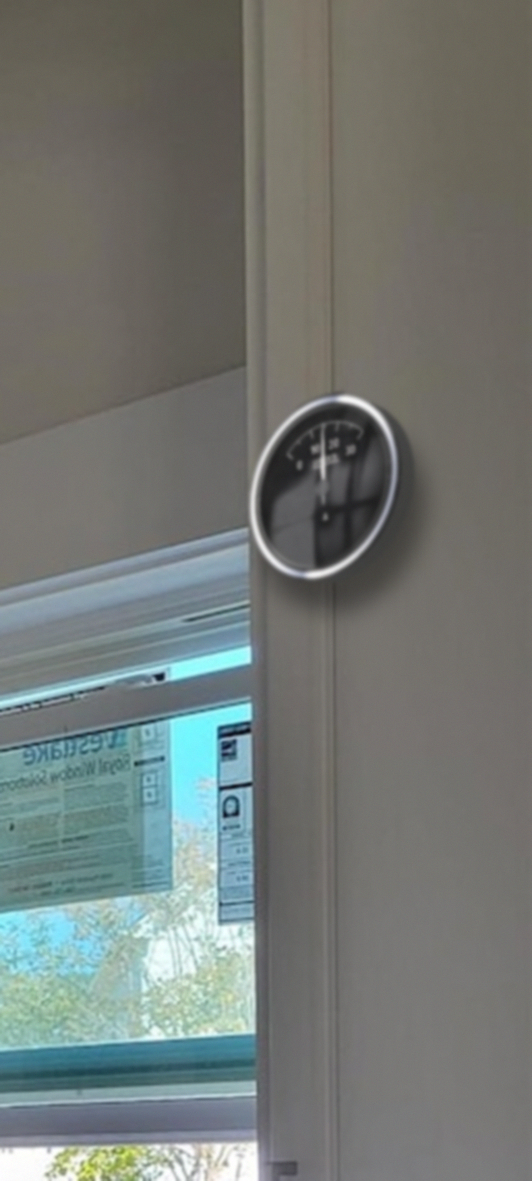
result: {"value": 15, "unit": "A"}
